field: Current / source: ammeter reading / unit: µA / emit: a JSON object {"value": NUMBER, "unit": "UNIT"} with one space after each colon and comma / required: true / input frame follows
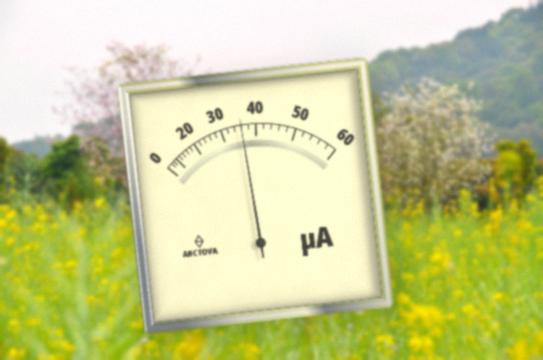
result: {"value": 36, "unit": "µA"}
